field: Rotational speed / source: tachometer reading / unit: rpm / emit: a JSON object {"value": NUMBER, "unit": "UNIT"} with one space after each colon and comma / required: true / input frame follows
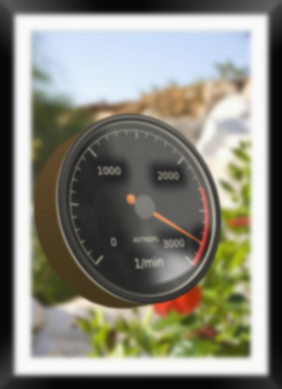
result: {"value": 2800, "unit": "rpm"}
